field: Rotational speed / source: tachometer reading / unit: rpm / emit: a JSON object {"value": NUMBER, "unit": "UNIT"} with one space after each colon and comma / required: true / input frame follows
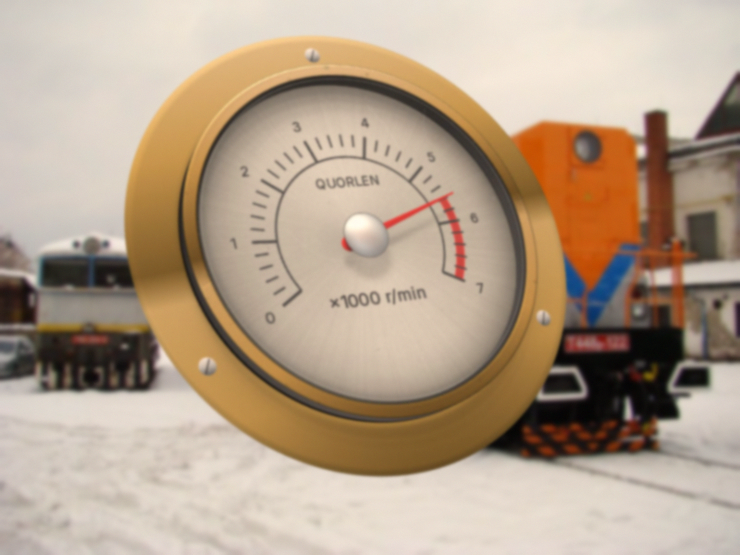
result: {"value": 5600, "unit": "rpm"}
